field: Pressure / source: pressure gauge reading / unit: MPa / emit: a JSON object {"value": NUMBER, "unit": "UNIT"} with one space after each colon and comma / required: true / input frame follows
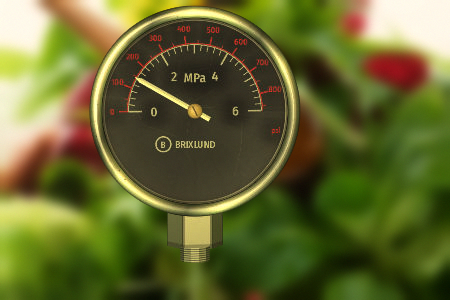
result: {"value": 1, "unit": "MPa"}
